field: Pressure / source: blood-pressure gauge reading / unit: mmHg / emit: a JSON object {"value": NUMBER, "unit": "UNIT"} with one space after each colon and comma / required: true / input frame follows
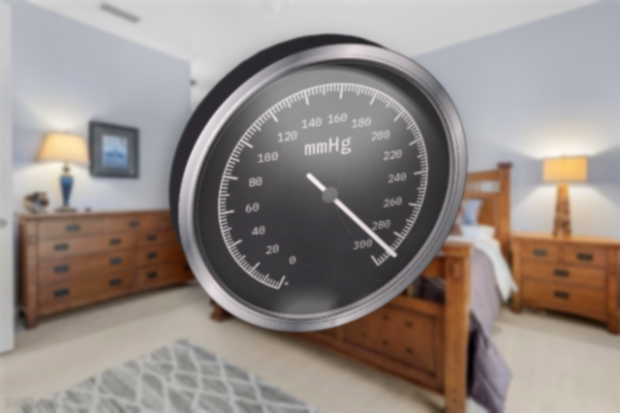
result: {"value": 290, "unit": "mmHg"}
